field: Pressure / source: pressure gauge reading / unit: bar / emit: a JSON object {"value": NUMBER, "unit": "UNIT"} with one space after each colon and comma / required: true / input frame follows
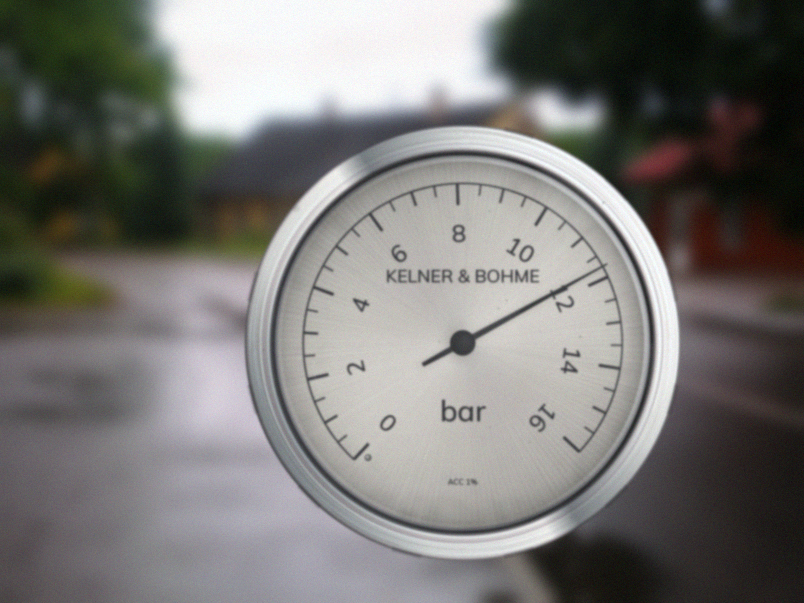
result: {"value": 11.75, "unit": "bar"}
